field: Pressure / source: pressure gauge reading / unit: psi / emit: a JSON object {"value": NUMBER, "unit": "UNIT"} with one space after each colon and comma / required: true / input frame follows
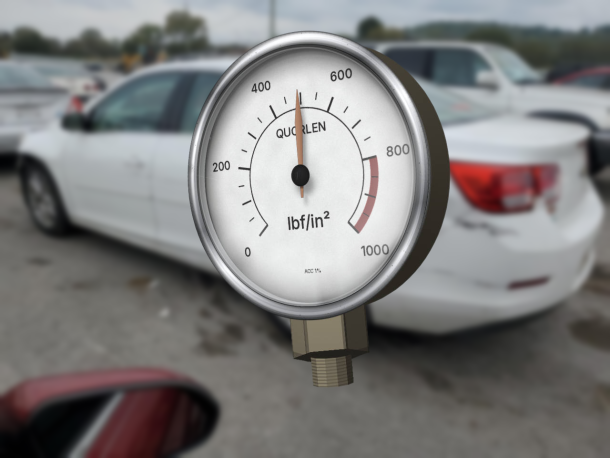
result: {"value": 500, "unit": "psi"}
